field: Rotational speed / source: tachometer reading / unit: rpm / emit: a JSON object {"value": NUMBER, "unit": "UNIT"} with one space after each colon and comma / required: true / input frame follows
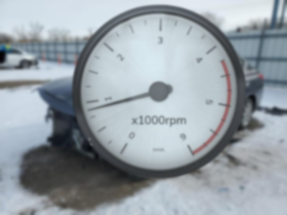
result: {"value": 875, "unit": "rpm"}
